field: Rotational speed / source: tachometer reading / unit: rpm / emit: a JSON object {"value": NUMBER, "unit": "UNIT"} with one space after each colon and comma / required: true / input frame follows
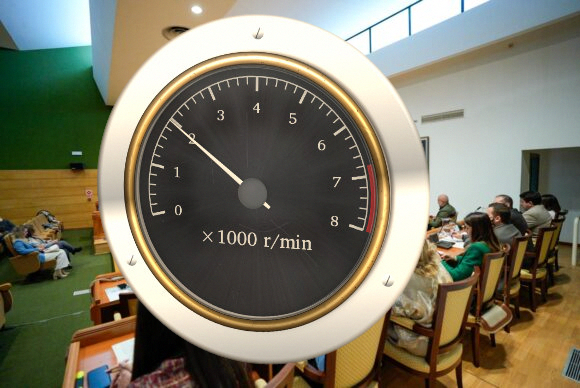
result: {"value": 2000, "unit": "rpm"}
